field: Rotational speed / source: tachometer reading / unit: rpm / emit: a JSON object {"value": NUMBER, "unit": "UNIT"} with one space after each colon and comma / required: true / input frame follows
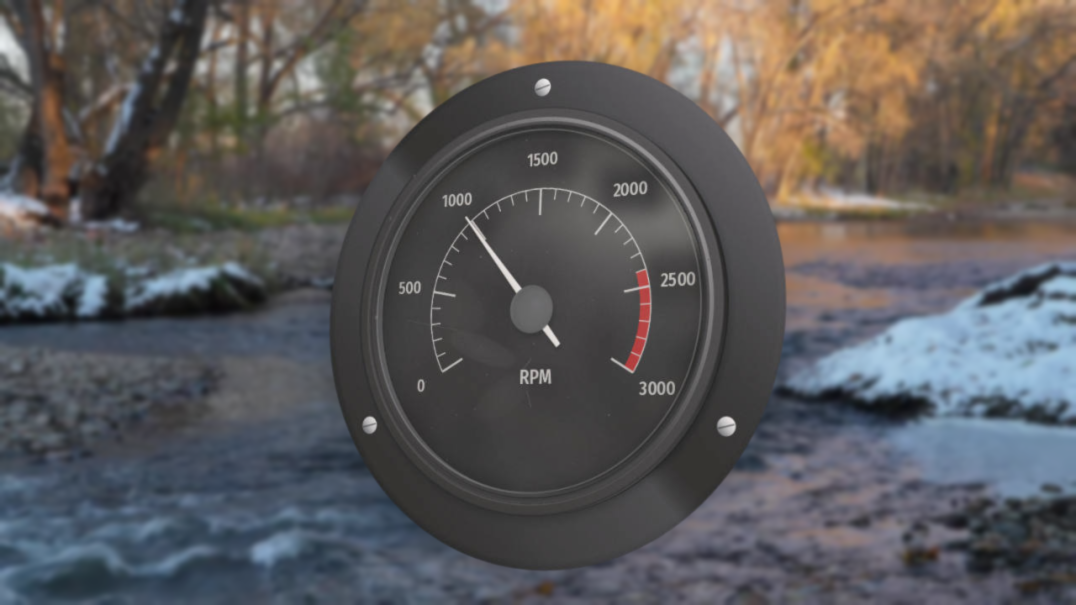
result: {"value": 1000, "unit": "rpm"}
